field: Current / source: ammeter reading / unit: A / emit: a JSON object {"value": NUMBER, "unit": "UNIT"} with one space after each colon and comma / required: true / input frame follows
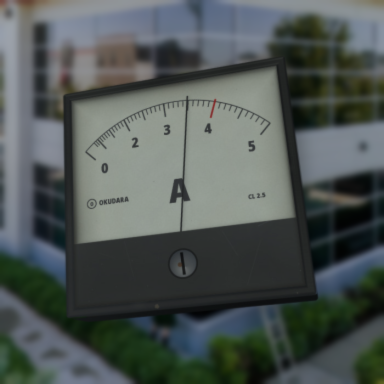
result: {"value": 3.5, "unit": "A"}
